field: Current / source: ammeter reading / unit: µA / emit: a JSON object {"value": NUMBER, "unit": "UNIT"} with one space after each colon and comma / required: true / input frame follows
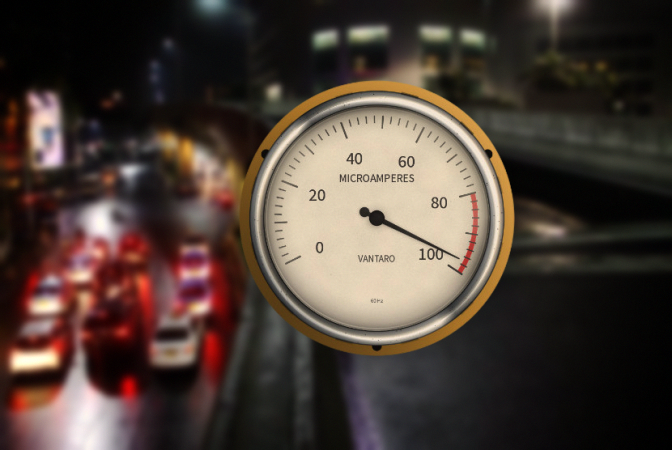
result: {"value": 97, "unit": "µA"}
